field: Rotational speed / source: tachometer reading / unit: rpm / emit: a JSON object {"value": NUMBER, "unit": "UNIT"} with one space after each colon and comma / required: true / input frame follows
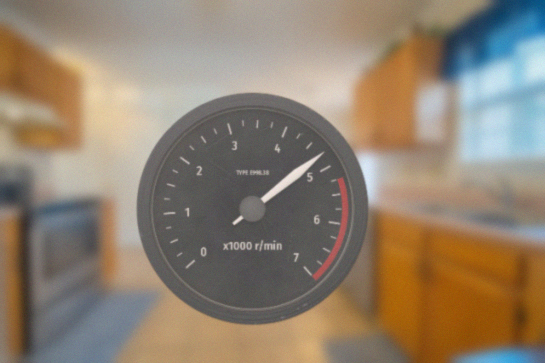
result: {"value": 4750, "unit": "rpm"}
